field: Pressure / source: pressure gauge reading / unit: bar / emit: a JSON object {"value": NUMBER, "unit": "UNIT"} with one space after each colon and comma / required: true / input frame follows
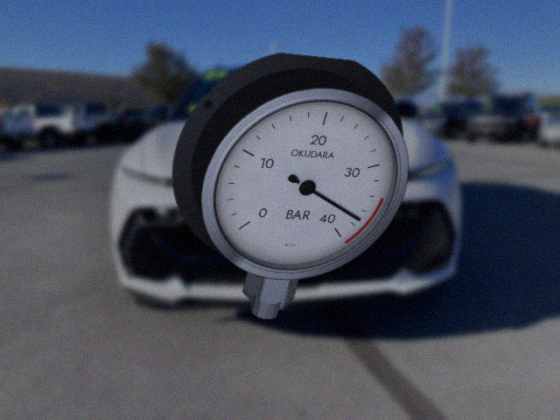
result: {"value": 37, "unit": "bar"}
